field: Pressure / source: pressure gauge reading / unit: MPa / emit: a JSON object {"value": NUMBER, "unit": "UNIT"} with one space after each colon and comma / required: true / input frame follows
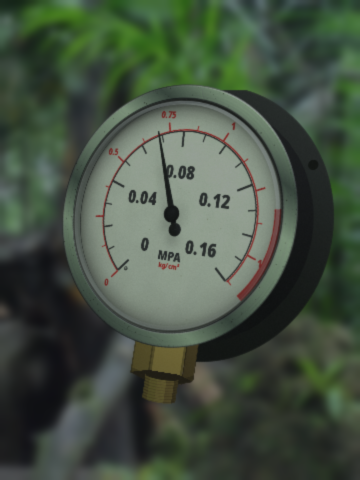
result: {"value": 0.07, "unit": "MPa"}
